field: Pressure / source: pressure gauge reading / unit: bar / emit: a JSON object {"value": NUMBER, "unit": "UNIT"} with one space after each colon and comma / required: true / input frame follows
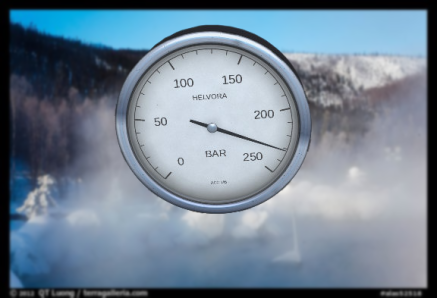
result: {"value": 230, "unit": "bar"}
